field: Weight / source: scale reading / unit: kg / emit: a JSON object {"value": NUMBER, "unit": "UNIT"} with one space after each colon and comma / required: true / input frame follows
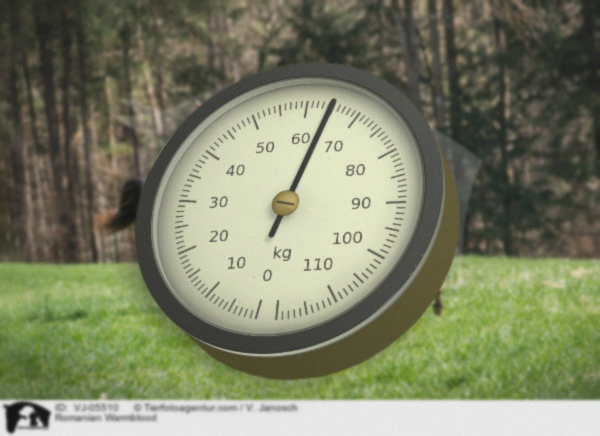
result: {"value": 65, "unit": "kg"}
